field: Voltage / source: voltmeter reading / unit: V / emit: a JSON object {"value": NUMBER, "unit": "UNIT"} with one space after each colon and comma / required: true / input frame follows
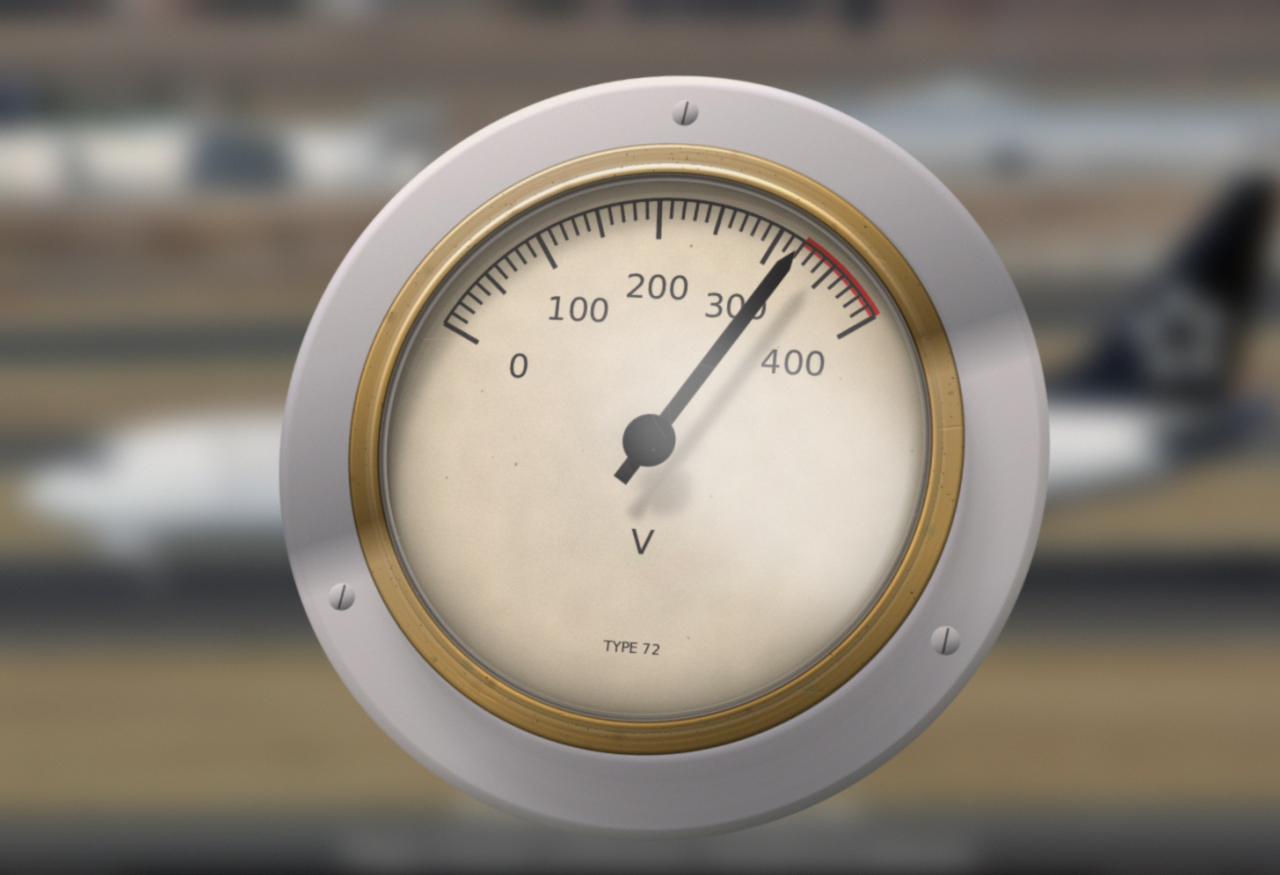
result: {"value": 320, "unit": "V"}
